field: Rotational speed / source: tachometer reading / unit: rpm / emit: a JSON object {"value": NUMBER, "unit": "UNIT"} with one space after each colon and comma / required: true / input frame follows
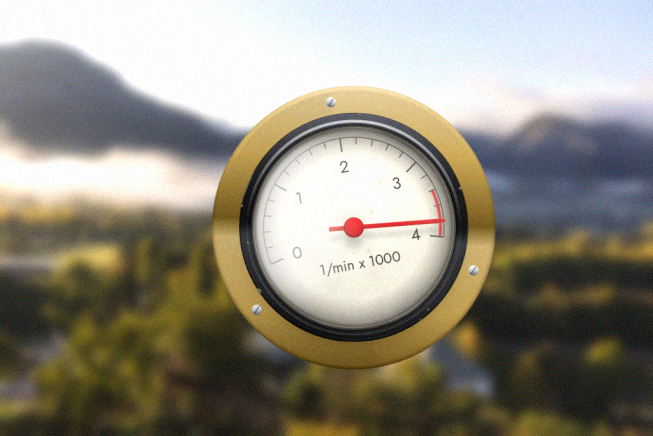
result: {"value": 3800, "unit": "rpm"}
